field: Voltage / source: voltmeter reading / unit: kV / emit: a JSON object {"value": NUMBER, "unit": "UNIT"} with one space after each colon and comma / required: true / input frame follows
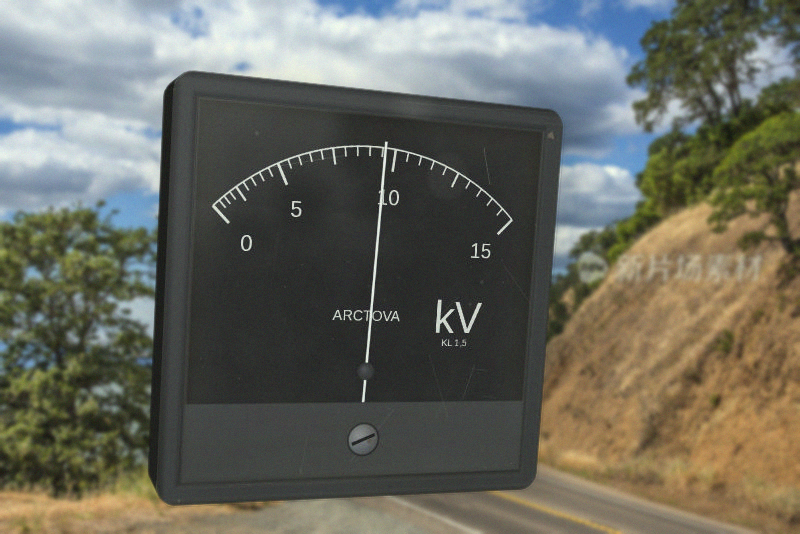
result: {"value": 9.5, "unit": "kV"}
